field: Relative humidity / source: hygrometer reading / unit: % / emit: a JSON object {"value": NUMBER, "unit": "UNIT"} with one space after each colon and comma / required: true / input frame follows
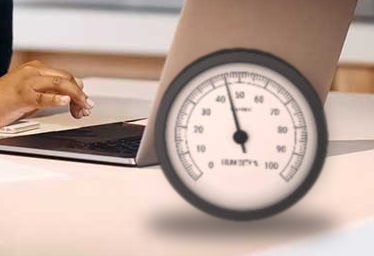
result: {"value": 45, "unit": "%"}
